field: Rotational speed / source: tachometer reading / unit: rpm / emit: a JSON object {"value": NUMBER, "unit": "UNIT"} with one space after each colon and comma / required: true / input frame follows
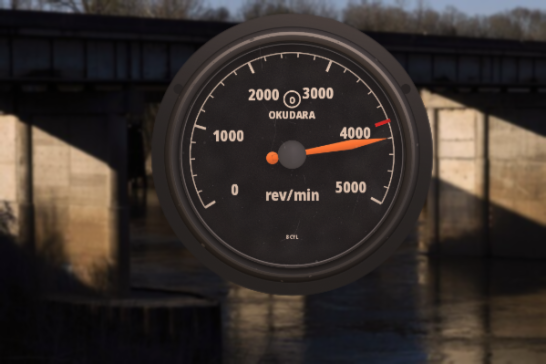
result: {"value": 4200, "unit": "rpm"}
